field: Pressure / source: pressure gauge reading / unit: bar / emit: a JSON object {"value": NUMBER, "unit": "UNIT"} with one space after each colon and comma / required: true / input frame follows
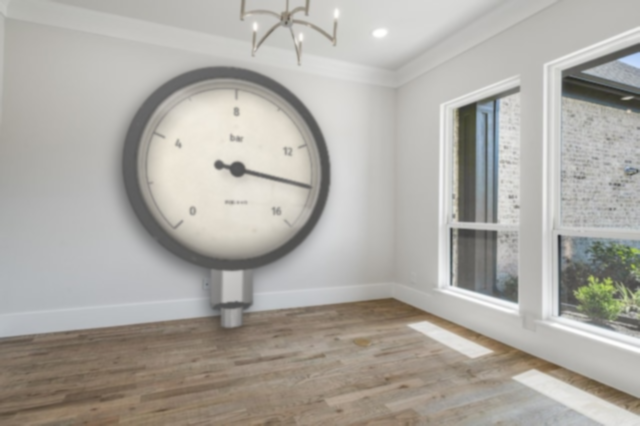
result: {"value": 14, "unit": "bar"}
